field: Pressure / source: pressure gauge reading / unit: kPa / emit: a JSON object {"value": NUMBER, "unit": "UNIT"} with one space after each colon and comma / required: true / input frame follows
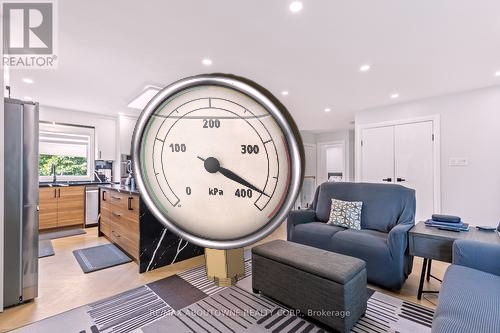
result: {"value": 375, "unit": "kPa"}
